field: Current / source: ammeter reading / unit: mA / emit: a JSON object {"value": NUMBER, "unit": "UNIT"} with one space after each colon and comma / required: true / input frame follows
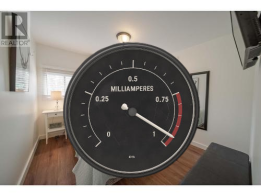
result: {"value": 0.95, "unit": "mA"}
